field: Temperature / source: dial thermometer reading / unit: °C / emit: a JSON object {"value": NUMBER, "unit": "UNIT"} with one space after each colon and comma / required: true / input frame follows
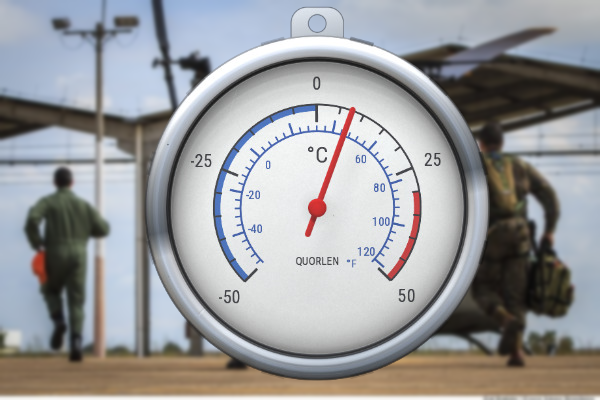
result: {"value": 7.5, "unit": "°C"}
